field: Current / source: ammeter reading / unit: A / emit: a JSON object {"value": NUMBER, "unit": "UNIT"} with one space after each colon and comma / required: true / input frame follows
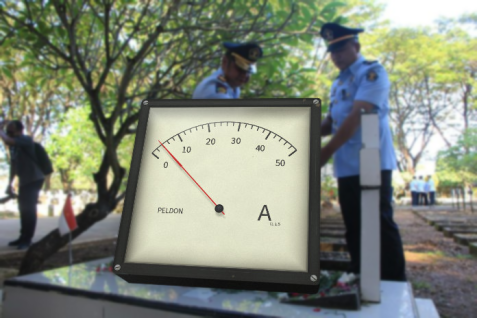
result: {"value": 4, "unit": "A"}
